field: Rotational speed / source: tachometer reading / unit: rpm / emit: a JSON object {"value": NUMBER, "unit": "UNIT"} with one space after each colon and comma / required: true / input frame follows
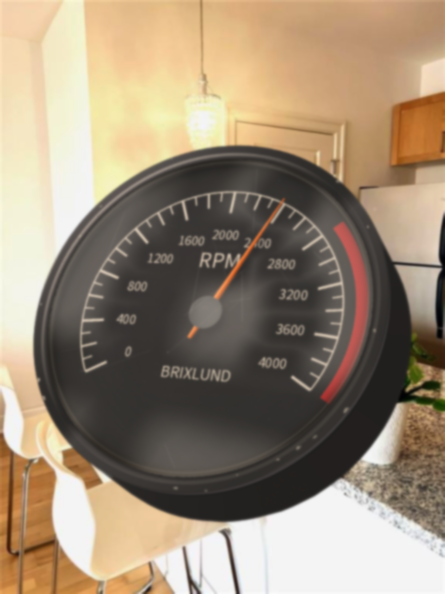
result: {"value": 2400, "unit": "rpm"}
